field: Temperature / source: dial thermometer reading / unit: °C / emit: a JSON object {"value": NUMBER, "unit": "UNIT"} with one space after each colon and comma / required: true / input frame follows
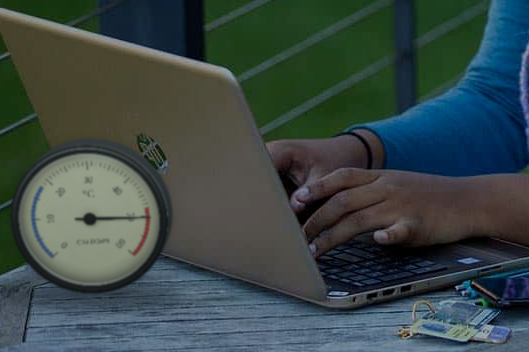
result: {"value": 50, "unit": "°C"}
